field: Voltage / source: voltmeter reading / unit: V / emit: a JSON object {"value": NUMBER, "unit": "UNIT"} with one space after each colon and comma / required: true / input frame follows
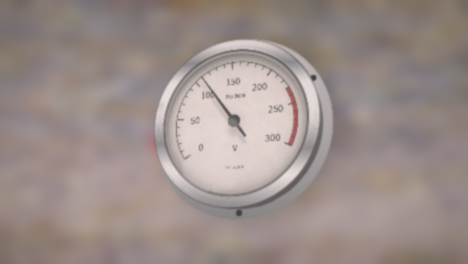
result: {"value": 110, "unit": "V"}
